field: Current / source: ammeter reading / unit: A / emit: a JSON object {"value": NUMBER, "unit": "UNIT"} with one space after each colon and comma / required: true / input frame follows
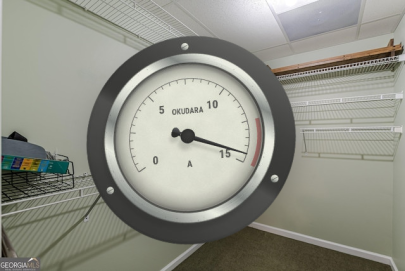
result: {"value": 14.5, "unit": "A"}
